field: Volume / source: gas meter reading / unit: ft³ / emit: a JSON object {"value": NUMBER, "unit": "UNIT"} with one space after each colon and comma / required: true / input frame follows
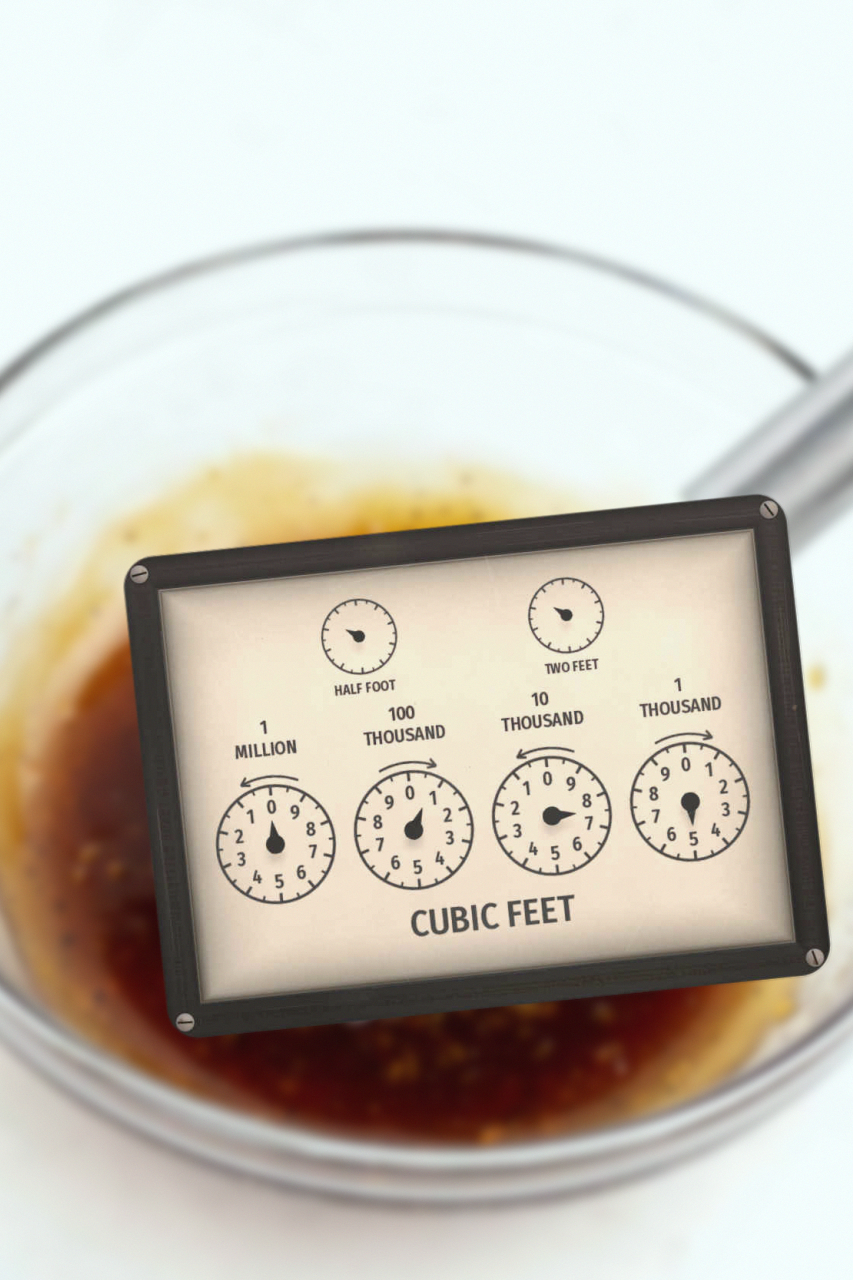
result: {"value": 7500, "unit": "ft³"}
